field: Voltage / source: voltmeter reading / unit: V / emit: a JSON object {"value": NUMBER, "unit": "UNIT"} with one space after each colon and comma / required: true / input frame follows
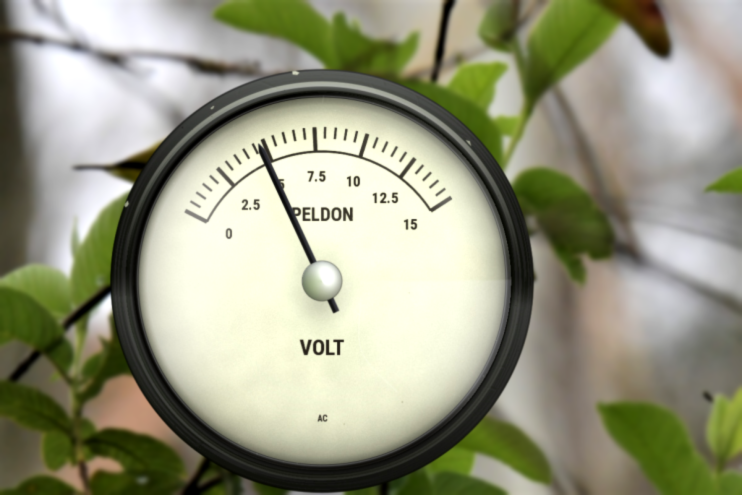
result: {"value": 4.75, "unit": "V"}
